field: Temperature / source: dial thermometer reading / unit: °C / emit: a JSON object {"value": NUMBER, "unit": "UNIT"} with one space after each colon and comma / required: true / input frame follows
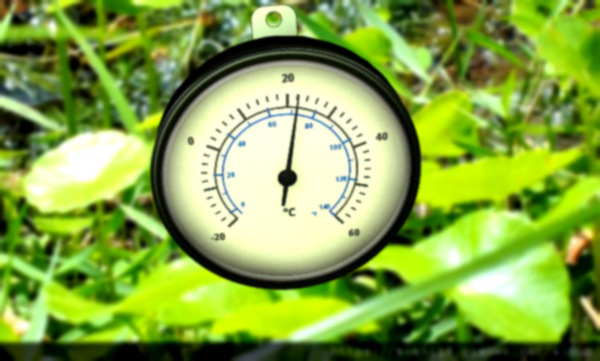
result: {"value": 22, "unit": "°C"}
